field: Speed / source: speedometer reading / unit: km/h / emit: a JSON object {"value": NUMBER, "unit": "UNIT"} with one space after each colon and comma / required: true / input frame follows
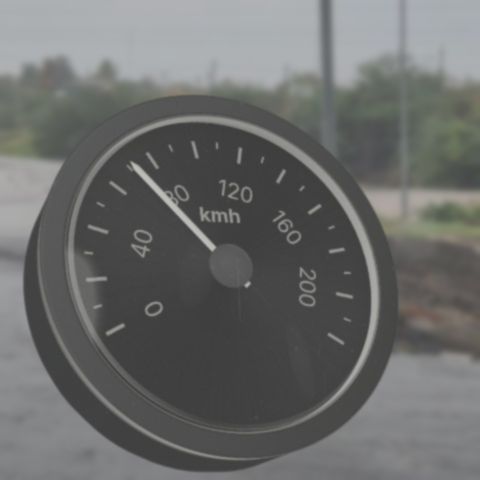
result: {"value": 70, "unit": "km/h"}
